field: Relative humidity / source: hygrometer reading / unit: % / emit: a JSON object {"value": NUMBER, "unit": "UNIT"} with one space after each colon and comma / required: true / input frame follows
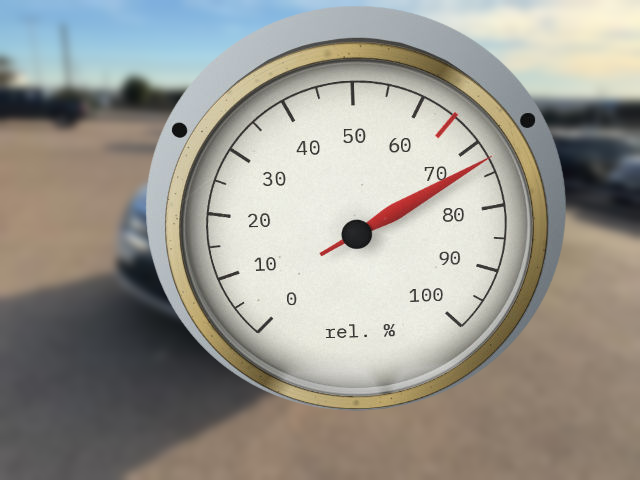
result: {"value": 72.5, "unit": "%"}
